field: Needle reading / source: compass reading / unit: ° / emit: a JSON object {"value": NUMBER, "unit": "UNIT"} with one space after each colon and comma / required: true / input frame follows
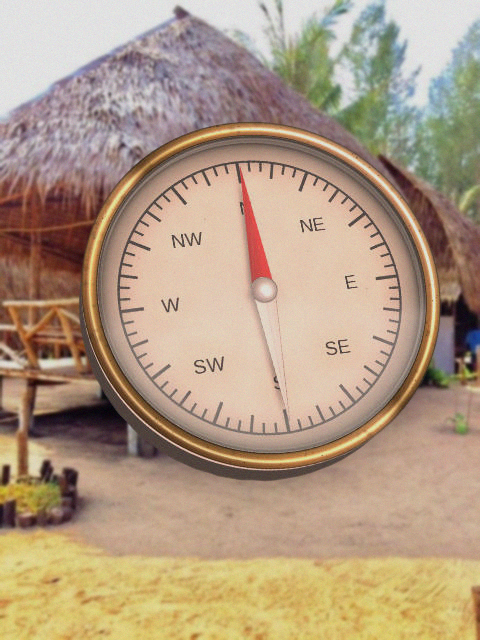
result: {"value": 0, "unit": "°"}
